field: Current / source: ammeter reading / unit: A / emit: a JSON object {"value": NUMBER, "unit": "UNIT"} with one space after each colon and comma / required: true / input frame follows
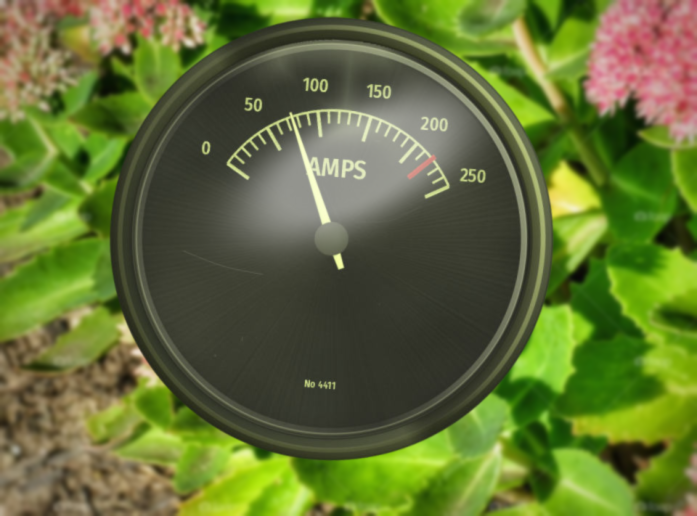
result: {"value": 75, "unit": "A"}
